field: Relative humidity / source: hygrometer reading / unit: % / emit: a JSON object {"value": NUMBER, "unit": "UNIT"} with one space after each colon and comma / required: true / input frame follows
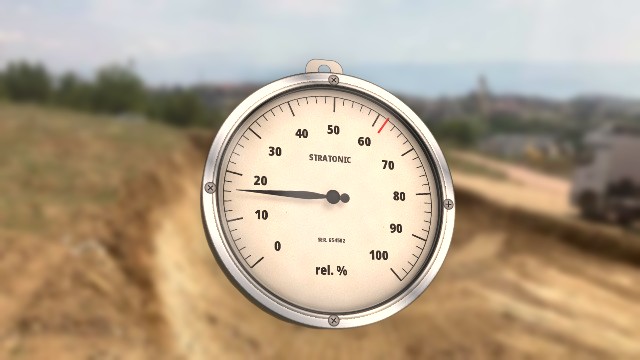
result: {"value": 16, "unit": "%"}
